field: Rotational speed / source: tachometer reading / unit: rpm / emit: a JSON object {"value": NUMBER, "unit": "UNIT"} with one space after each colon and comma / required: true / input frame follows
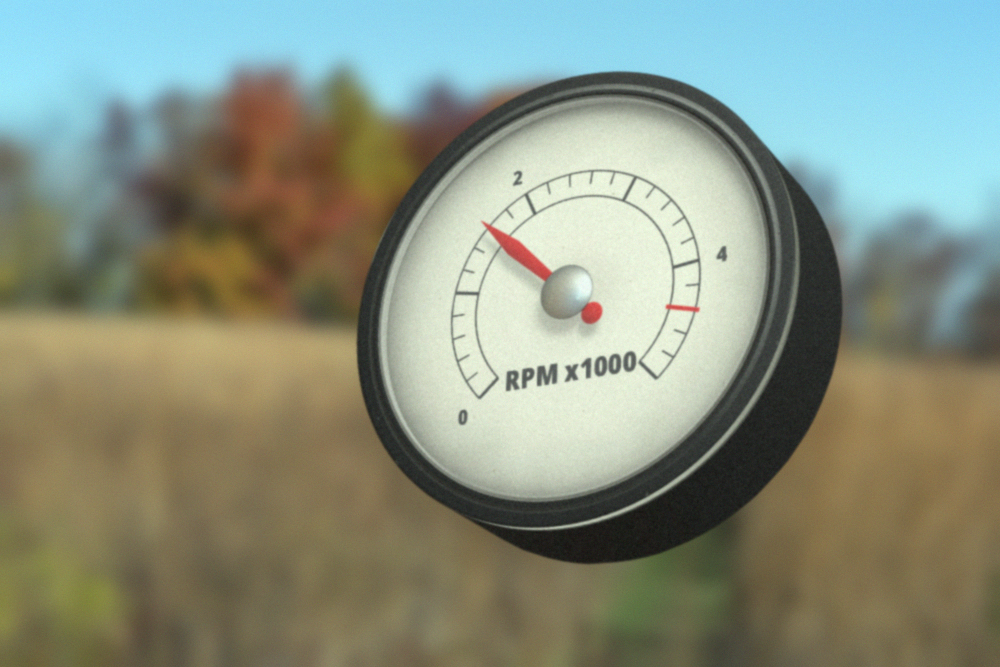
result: {"value": 1600, "unit": "rpm"}
